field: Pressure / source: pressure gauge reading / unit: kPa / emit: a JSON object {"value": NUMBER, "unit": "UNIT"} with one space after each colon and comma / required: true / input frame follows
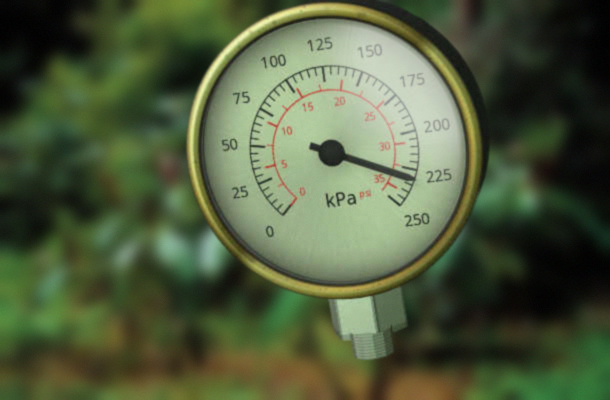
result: {"value": 230, "unit": "kPa"}
